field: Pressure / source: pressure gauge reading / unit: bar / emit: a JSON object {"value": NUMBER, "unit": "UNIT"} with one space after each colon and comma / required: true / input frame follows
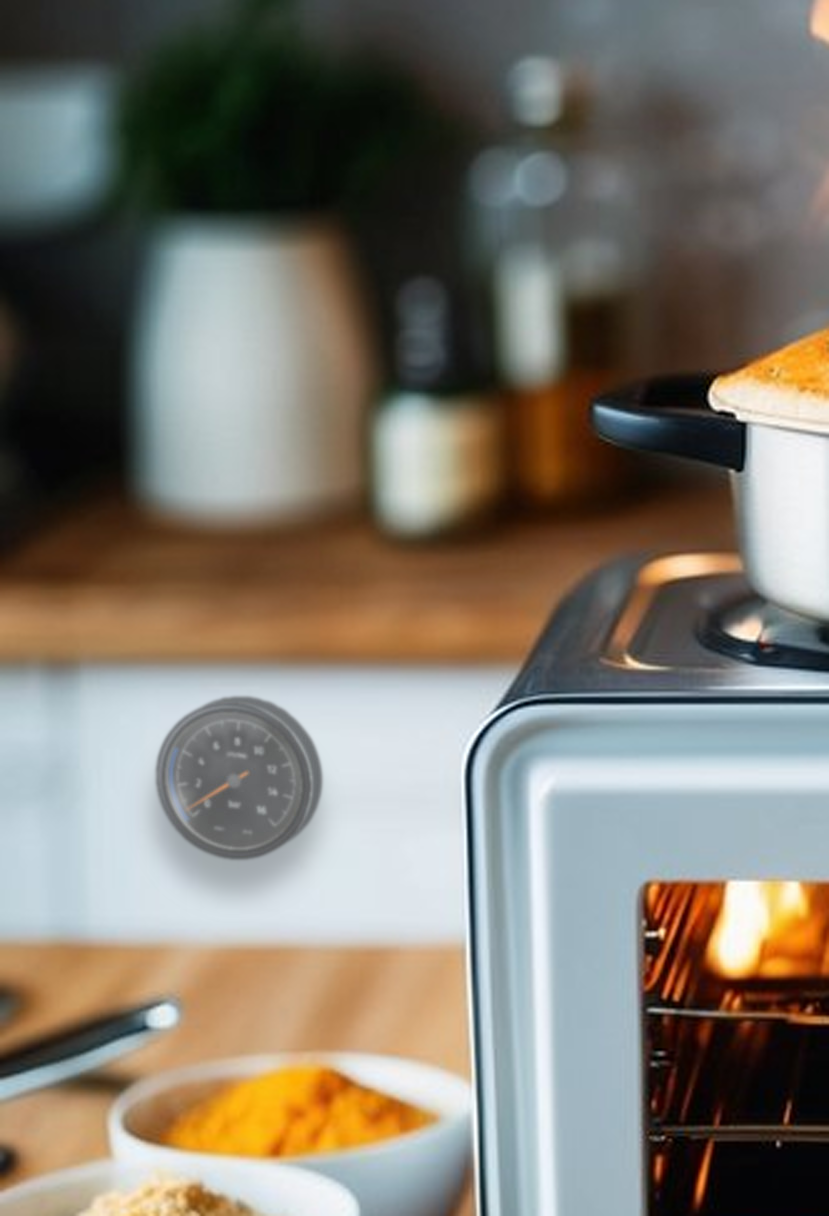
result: {"value": 0.5, "unit": "bar"}
